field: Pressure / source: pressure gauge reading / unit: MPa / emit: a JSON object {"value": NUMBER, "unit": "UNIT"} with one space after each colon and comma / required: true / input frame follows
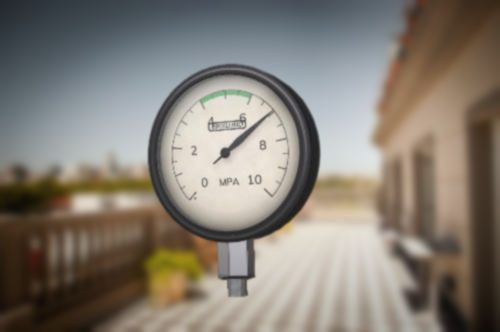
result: {"value": 7, "unit": "MPa"}
